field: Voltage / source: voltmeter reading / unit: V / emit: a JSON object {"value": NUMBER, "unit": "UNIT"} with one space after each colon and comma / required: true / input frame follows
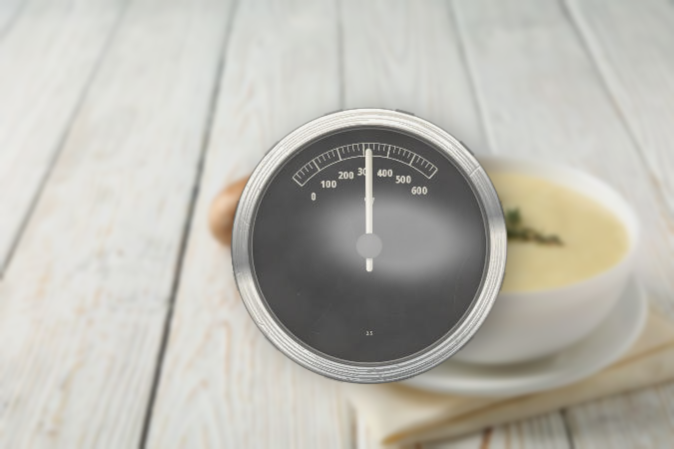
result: {"value": 320, "unit": "V"}
